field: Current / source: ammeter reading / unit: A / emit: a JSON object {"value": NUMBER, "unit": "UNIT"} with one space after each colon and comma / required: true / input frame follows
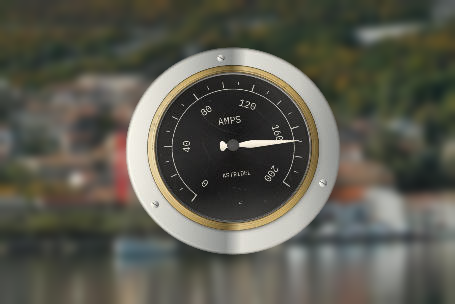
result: {"value": 170, "unit": "A"}
